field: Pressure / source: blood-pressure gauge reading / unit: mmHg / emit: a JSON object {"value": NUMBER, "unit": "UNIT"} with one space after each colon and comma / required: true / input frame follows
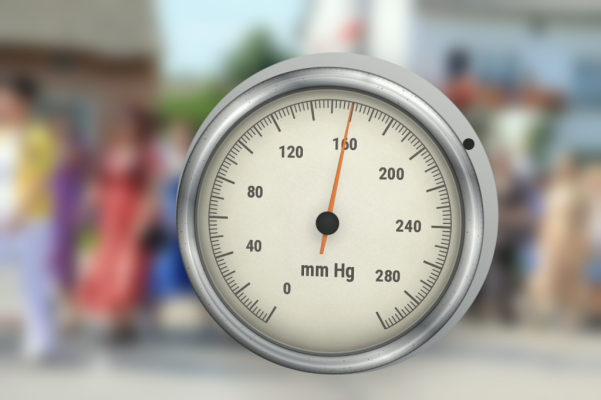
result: {"value": 160, "unit": "mmHg"}
